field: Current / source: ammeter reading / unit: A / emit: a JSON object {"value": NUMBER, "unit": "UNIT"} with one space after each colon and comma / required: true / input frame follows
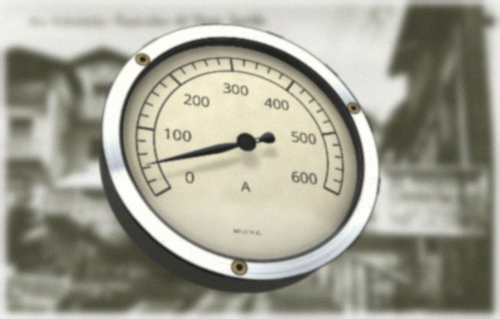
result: {"value": 40, "unit": "A"}
